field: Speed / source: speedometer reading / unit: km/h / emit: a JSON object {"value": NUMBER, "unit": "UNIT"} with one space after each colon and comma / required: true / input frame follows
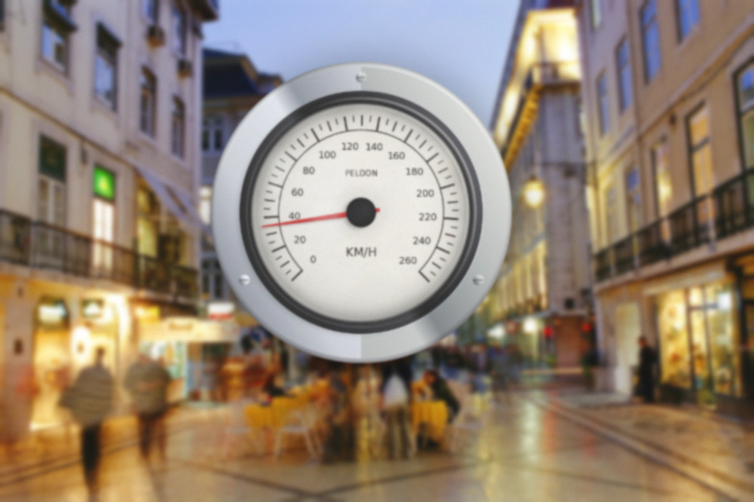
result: {"value": 35, "unit": "km/h"}
